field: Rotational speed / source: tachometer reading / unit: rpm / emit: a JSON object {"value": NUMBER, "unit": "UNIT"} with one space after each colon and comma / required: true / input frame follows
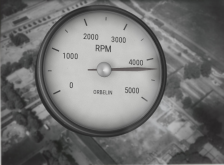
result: {"value": 4250, "unit": "rpm"}
